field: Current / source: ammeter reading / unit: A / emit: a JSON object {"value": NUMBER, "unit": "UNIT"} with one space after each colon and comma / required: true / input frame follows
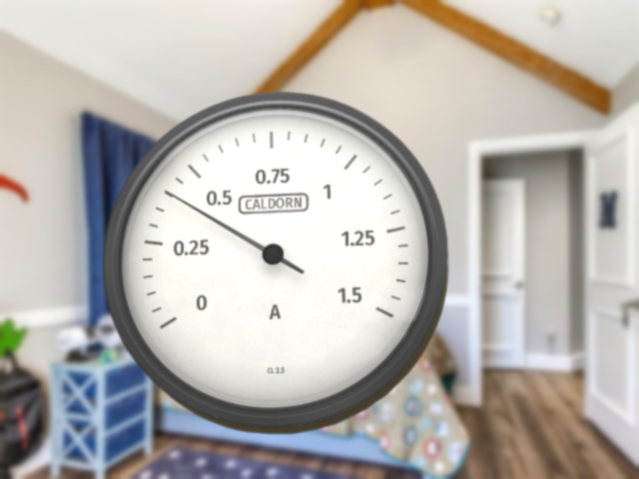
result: {"value": 0.4, "unit": "A"}
